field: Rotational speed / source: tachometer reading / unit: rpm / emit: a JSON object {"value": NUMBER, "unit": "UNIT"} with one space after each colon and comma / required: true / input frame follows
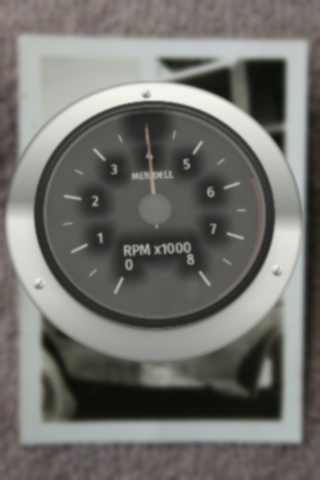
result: {"value": 4000, "unit": "rpm"}
